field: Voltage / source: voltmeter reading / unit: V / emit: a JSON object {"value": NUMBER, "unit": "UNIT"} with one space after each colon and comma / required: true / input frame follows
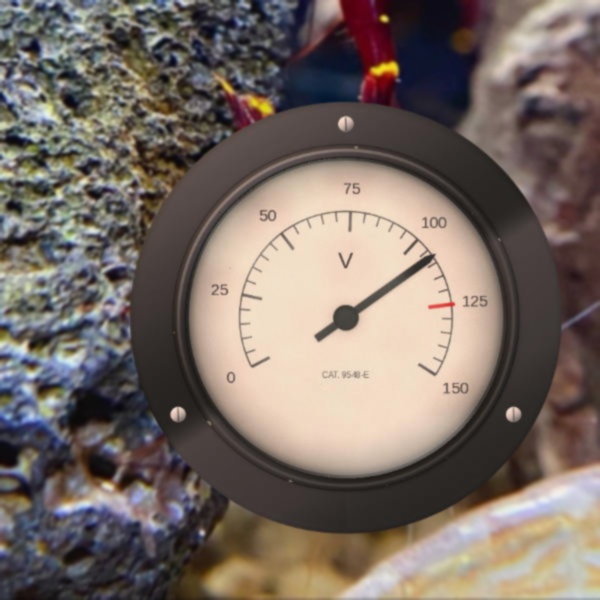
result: {"value": 107.5, "unit": "V"}
